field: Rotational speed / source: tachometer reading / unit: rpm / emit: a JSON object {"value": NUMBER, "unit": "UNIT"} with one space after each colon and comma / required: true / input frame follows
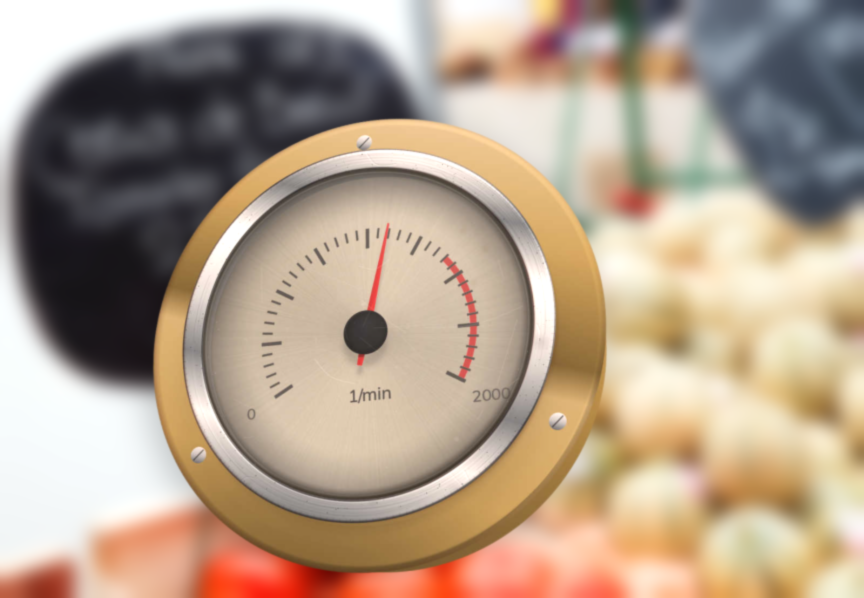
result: {"value": 1100, "unit": "rpm"}
